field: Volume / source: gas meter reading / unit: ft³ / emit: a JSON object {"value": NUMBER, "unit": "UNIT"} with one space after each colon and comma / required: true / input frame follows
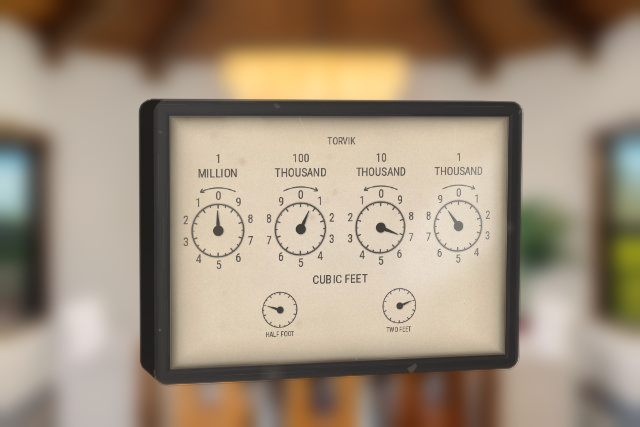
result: {"value": 6900, "unit": "ft³"}
